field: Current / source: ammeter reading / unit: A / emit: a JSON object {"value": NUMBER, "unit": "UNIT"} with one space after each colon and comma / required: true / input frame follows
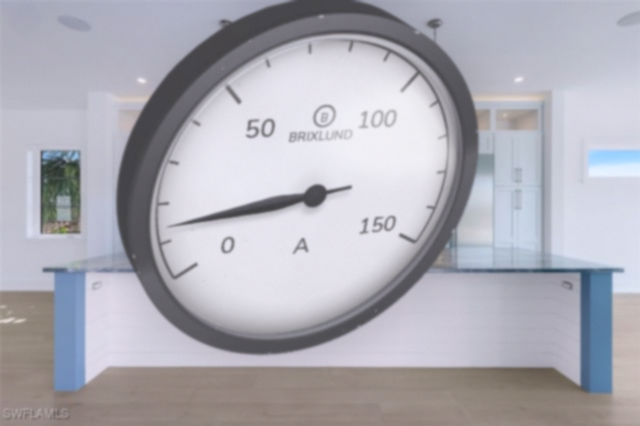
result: {"value": 15, "unit": "A"}
